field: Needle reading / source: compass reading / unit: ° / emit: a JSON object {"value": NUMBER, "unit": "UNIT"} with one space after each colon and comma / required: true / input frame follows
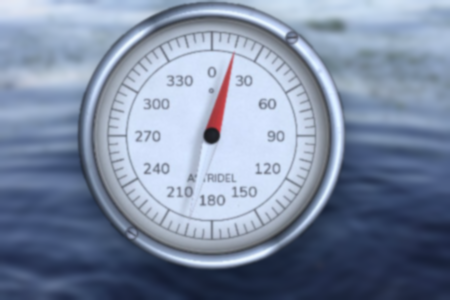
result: {"value": 15, "unit": "°"}
